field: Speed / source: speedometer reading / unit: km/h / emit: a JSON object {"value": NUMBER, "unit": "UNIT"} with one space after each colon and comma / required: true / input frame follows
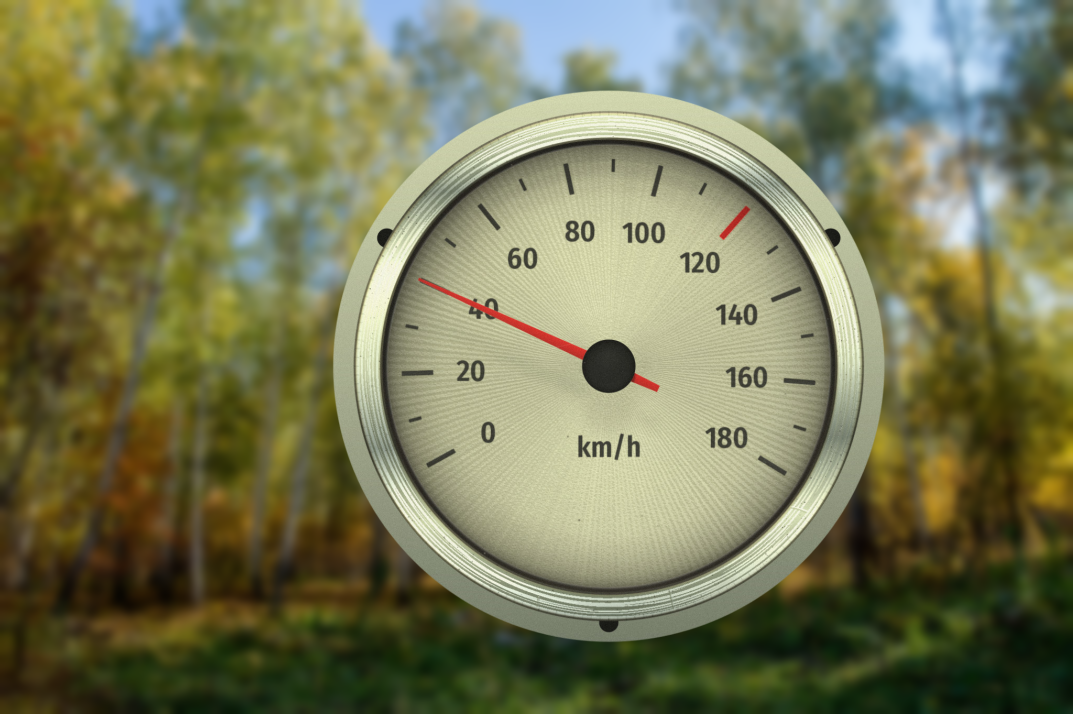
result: {"value": 40, "unit": "km/h"}
